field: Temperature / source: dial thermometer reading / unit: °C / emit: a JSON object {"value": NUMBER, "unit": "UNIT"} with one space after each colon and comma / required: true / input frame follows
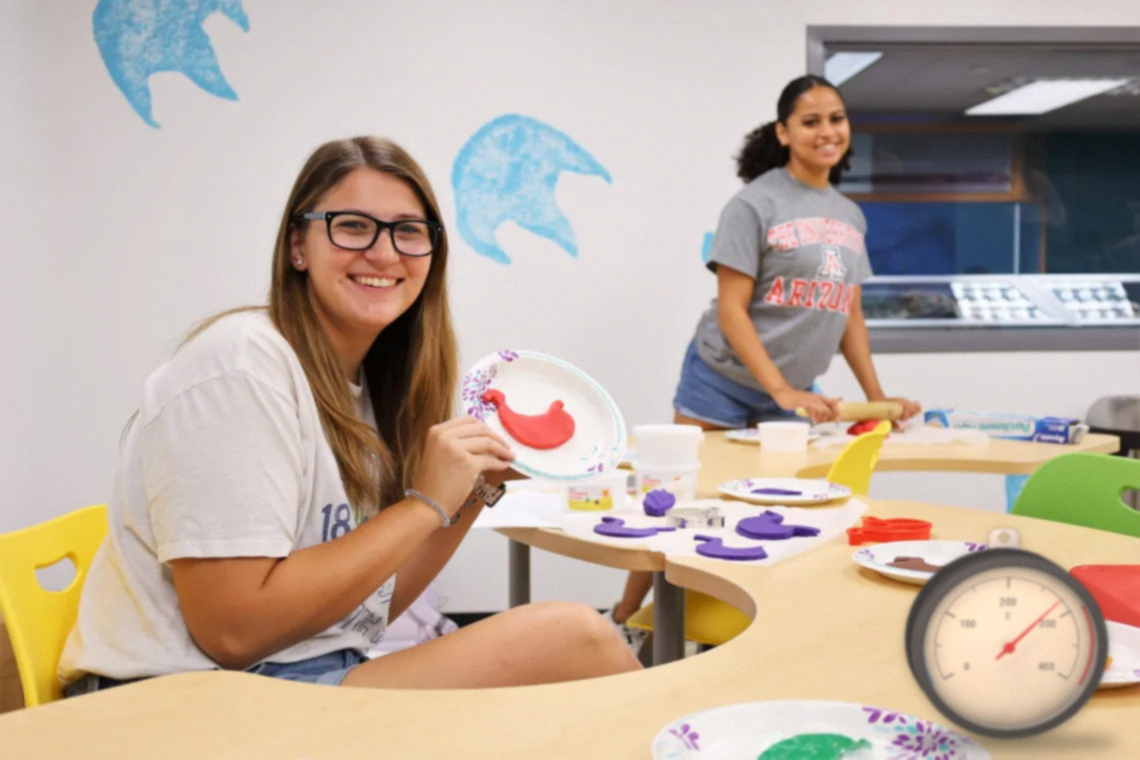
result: {"value": 275, "unit": "°C"}
